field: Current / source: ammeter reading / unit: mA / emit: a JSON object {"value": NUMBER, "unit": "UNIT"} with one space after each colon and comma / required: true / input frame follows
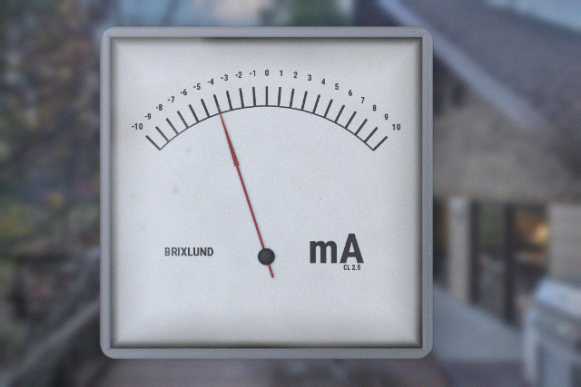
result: {"value": -4, "unit": "mA"}
